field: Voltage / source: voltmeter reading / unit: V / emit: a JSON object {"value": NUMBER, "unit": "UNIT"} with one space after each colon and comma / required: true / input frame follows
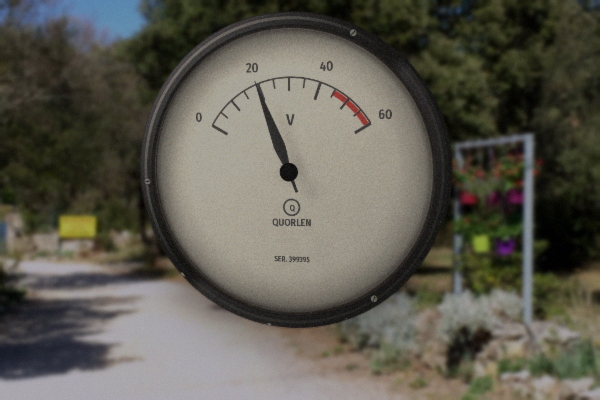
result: {"value": 20, "unit": "V"}
